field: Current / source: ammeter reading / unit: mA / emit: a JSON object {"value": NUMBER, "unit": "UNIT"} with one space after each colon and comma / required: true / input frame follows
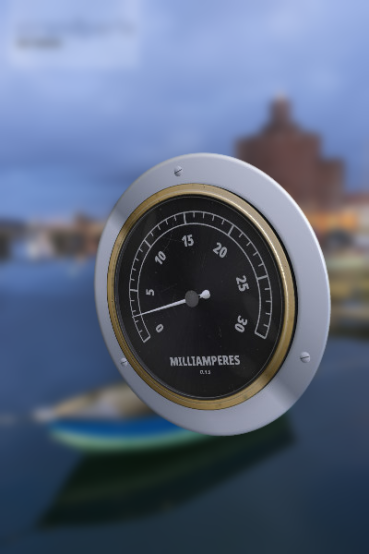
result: {"value": 2.5, "unit": "mA"}
